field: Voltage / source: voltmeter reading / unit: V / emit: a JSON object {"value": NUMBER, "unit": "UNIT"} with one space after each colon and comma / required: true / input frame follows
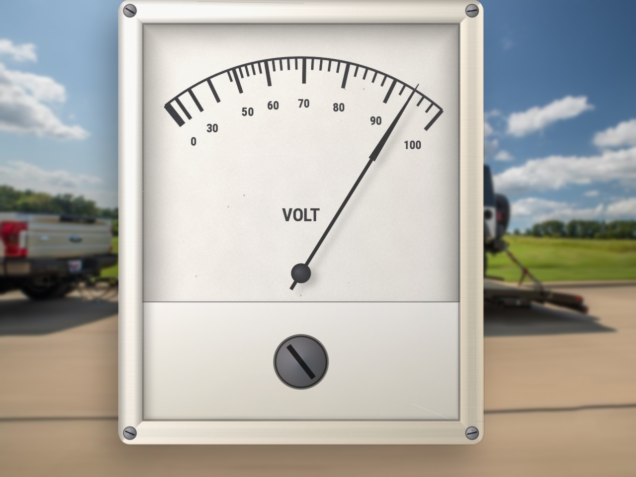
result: {"value": 94, "unit": "V"}
